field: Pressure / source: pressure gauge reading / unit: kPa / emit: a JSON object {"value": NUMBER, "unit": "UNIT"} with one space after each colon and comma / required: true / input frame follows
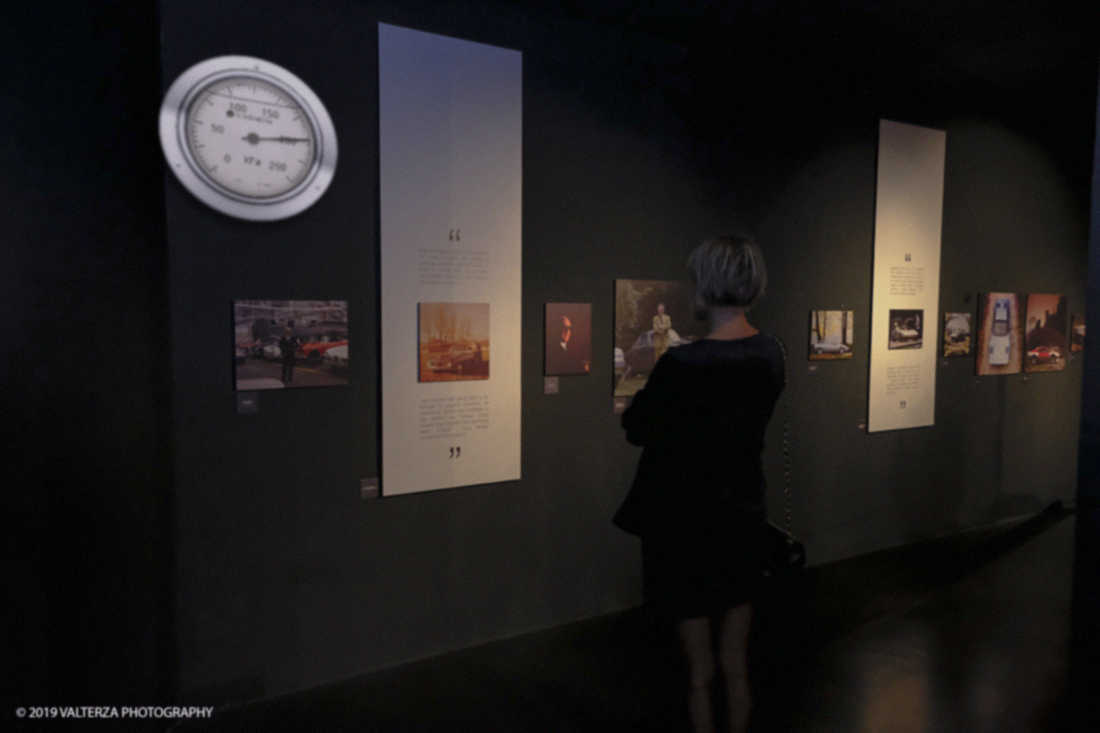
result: {"value": 200, "unit": "kPa"}
